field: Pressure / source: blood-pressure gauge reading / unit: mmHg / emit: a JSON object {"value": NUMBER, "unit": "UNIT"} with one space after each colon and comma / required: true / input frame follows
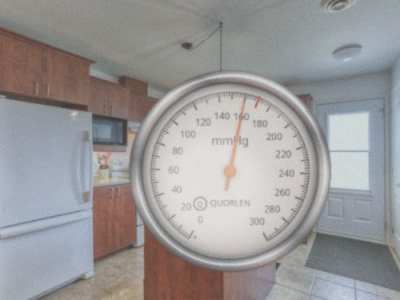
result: {"value": 160, "unit": "mmHg"}
